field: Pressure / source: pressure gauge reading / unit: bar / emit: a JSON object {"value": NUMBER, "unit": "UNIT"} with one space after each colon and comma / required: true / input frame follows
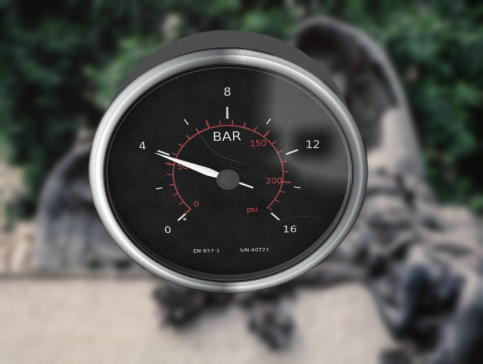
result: {"value": 4, "unit": "bar"}
